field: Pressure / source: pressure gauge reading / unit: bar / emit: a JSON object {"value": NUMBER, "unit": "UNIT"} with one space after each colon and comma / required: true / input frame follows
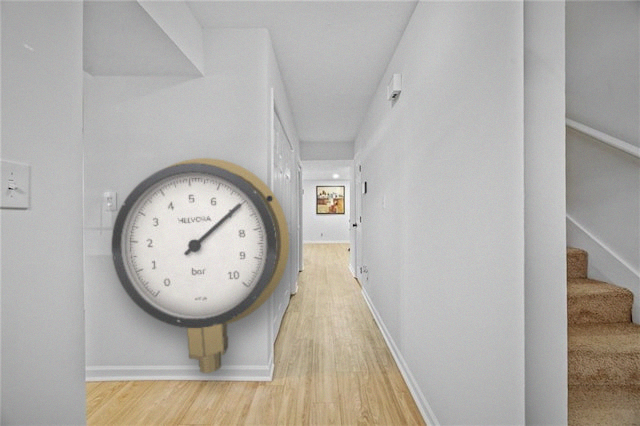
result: {"value": 7, "unit": "bar"}
